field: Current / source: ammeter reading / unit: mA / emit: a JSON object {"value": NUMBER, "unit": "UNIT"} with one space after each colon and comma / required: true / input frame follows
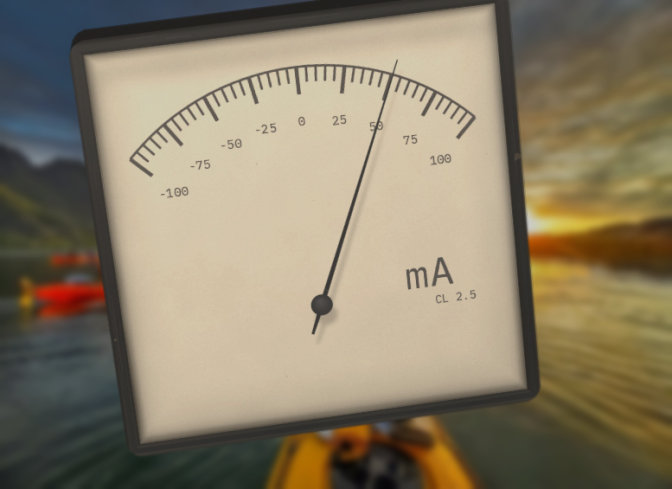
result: {"value": 50, "unit": "mA"}
